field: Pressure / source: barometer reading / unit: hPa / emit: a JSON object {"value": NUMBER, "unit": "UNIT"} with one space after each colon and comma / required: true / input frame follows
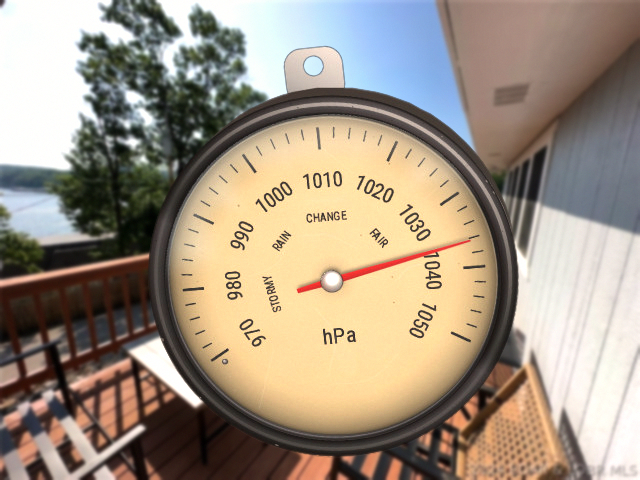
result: {"value": 1036, "unit": "hPa"}
